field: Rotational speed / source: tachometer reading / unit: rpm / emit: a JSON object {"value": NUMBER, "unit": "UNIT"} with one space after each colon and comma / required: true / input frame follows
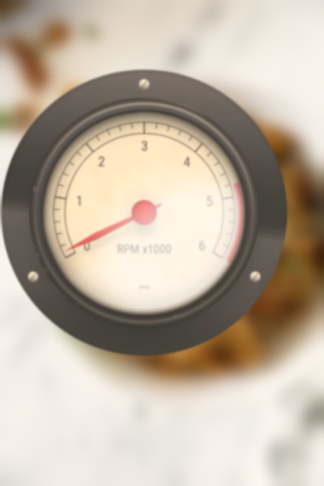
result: {"value": 100, "unit": "rpm"}
